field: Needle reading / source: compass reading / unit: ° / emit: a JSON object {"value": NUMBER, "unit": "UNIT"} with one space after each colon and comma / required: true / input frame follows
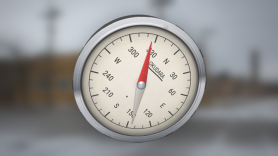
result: {"value": 325, "unit": "°"}
